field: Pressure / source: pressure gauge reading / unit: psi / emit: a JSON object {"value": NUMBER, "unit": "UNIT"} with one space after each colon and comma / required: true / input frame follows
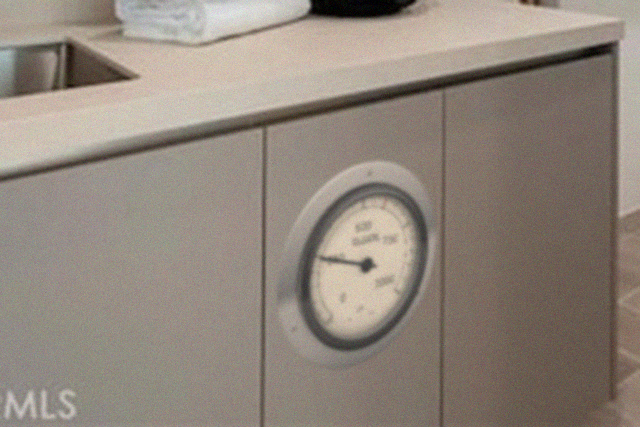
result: {"value": 250, "unit": "psi"}
